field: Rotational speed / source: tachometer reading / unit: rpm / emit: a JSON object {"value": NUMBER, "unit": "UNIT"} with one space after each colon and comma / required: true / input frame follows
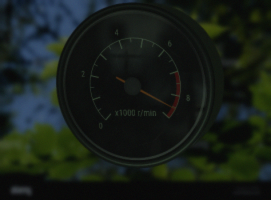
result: {"value": 8500, "unit": "rpm"}
